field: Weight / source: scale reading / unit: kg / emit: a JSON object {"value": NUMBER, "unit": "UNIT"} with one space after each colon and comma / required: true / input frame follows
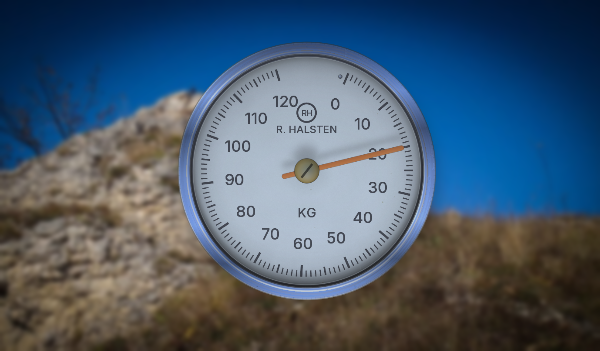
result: {"value": 20, "unit": "kg"}
